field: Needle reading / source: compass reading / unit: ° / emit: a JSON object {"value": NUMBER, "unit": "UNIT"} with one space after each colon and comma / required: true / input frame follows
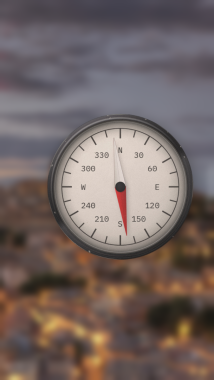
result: {"value": 172.5, "unit": "°"}
